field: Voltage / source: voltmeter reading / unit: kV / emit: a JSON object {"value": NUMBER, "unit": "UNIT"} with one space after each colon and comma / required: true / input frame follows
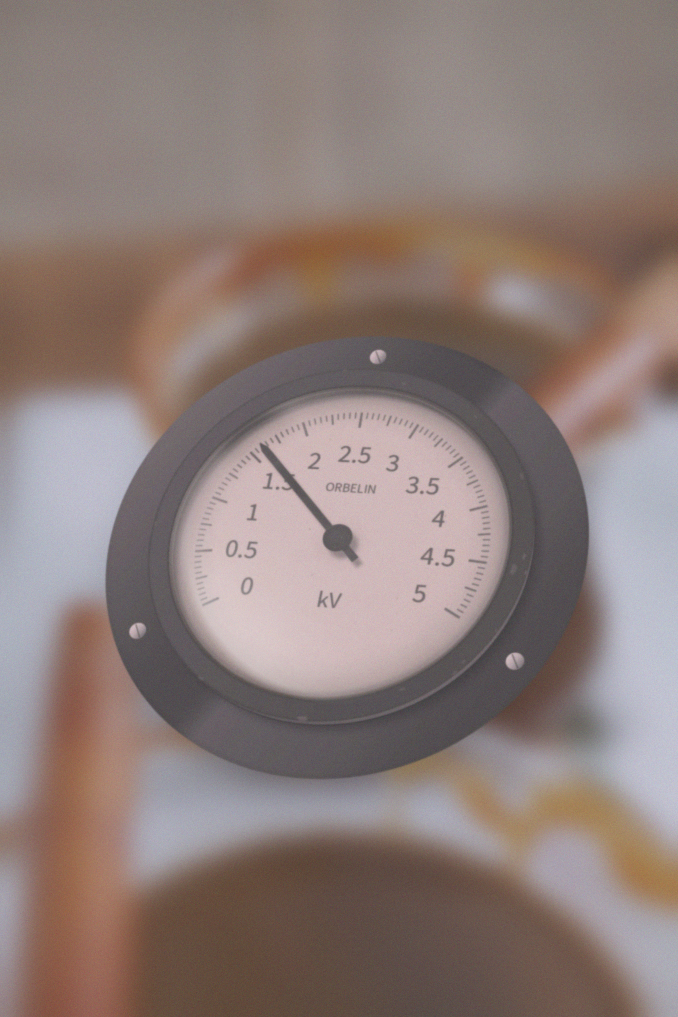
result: {"value": 1.6, "unit": "kV"}
